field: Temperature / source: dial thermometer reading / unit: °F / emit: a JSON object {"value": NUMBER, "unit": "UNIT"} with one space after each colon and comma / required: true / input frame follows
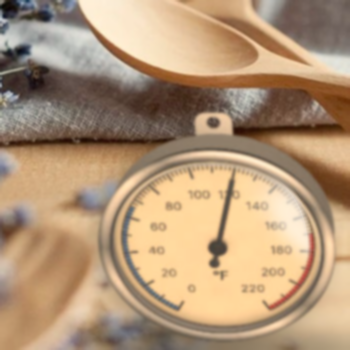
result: {"value": 120, "unit": "°F"}
